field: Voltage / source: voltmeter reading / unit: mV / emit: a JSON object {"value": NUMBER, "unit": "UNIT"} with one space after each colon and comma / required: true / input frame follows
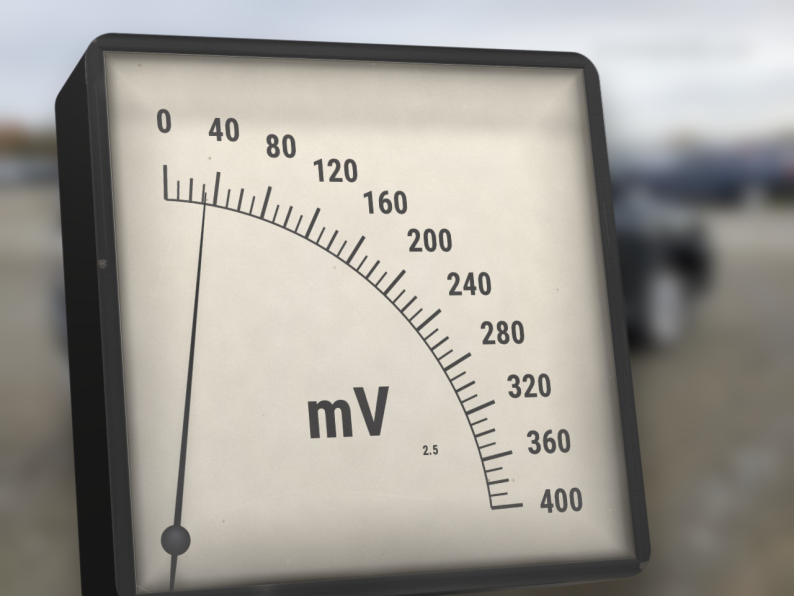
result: {"value": 30, "unit": "mV"}
